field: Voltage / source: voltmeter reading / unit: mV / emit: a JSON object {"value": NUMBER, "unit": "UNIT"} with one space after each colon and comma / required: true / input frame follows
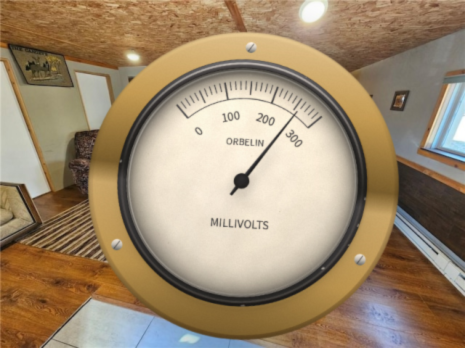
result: {"value": 260, "unit": "mV"}
